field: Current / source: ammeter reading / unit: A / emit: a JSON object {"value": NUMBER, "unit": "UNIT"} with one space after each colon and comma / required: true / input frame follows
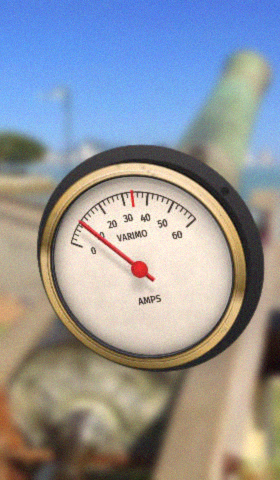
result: {"value": 10, "unit": "A"}
